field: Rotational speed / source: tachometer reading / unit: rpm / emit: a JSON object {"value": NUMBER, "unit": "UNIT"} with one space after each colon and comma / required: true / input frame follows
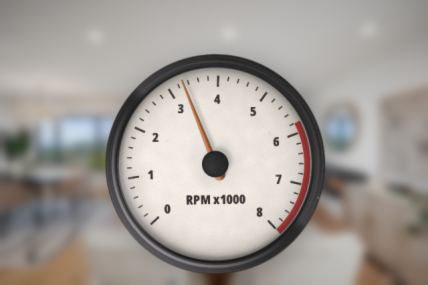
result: {"value": 3300, "unit": "rpm"}
